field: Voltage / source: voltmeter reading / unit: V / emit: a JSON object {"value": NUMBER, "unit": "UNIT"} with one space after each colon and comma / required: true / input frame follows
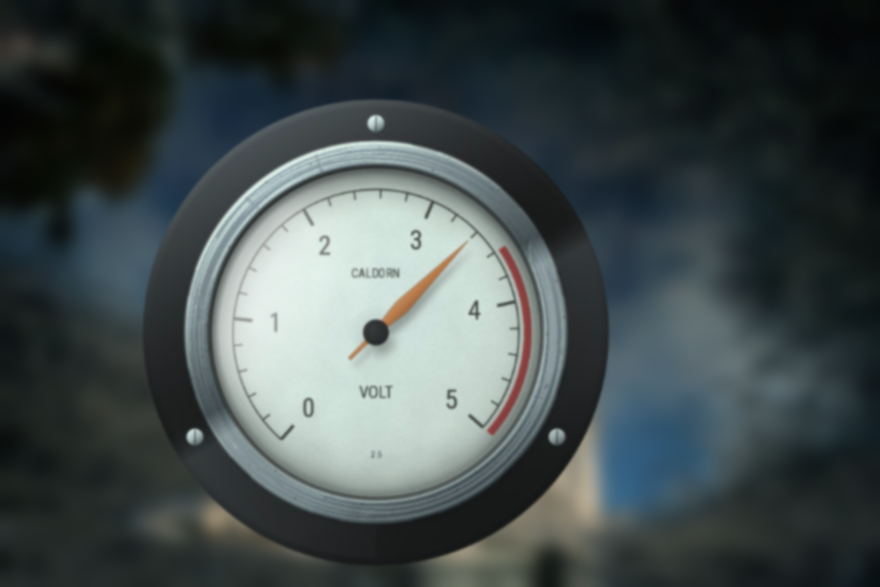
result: {"value": 3.4, "unit": "V"}
